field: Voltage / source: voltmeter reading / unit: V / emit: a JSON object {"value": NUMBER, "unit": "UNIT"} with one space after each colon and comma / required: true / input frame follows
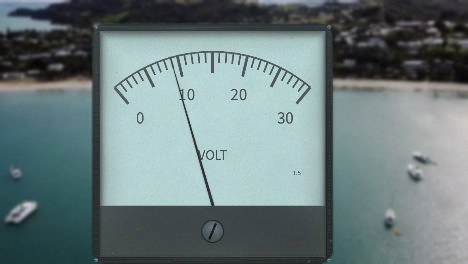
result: {"value": 9, "unit": "V"}
